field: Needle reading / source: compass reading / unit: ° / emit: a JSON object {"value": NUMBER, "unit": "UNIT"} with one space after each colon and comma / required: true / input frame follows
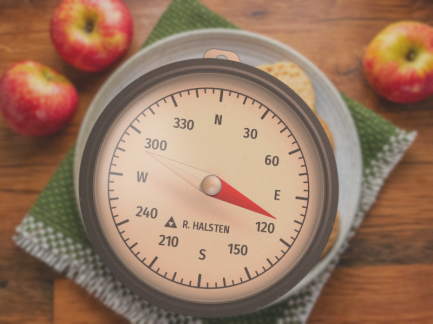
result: {"value": 110, "unit": "°"}
